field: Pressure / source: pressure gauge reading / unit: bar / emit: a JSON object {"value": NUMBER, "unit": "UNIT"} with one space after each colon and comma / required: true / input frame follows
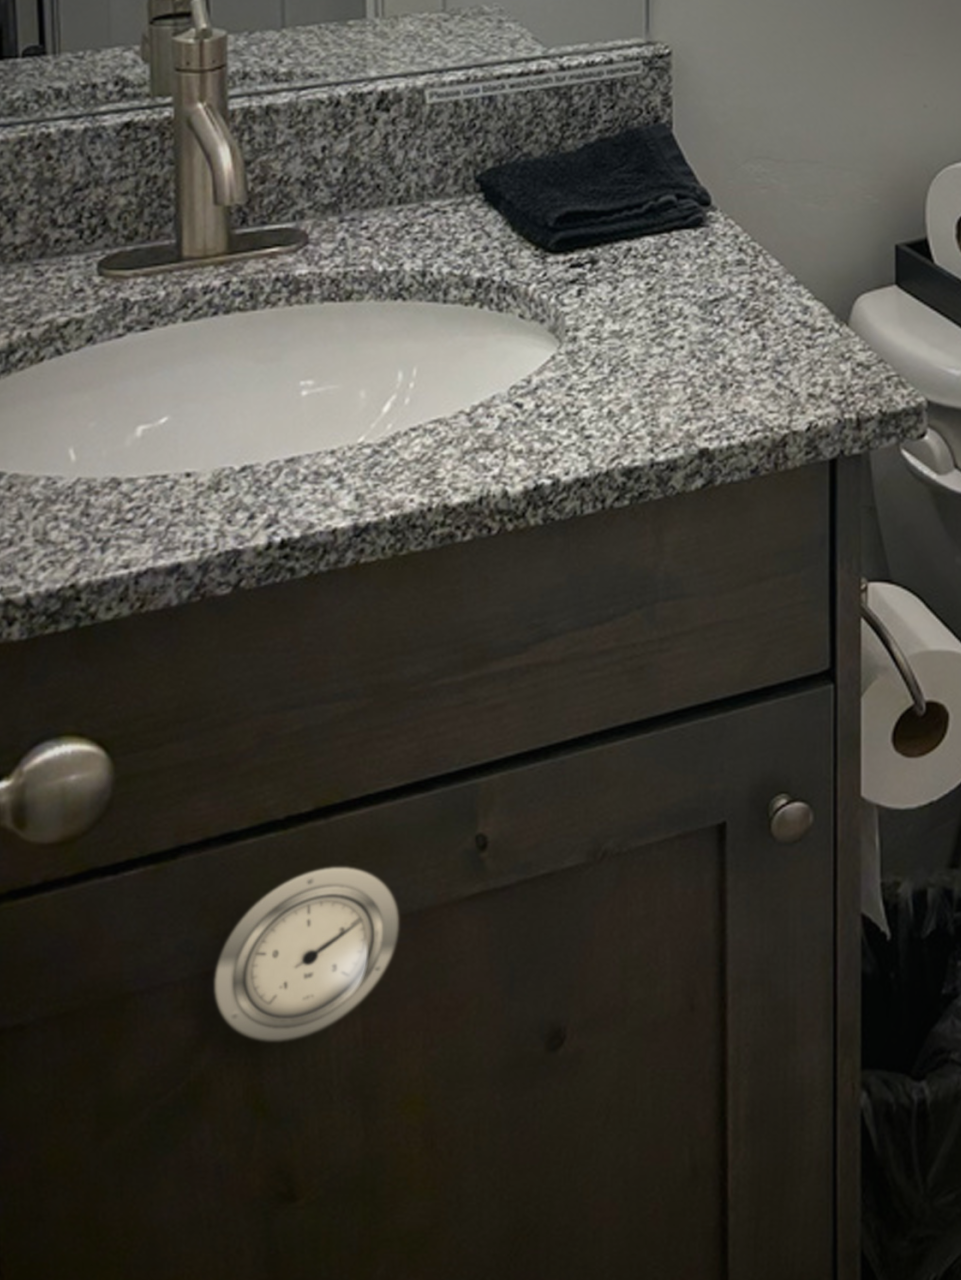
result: {"value": 2, "unit": "bar"}
